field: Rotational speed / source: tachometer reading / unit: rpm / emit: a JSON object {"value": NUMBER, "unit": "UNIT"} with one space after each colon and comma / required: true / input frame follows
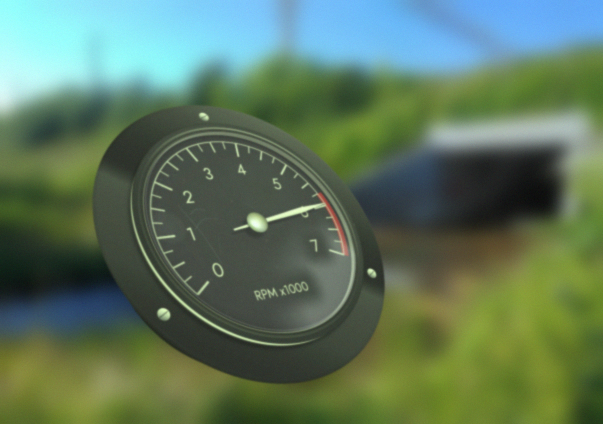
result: {"value": 6000, "unit": "rpm"}
